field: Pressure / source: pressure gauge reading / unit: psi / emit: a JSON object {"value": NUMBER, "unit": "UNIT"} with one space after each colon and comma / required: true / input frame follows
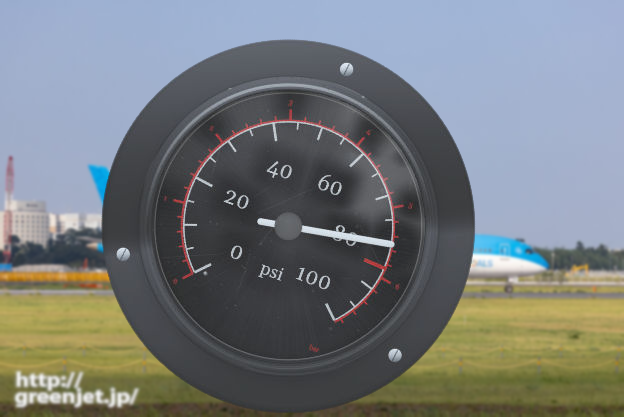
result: {"value": 80, "unit": "psi"}
